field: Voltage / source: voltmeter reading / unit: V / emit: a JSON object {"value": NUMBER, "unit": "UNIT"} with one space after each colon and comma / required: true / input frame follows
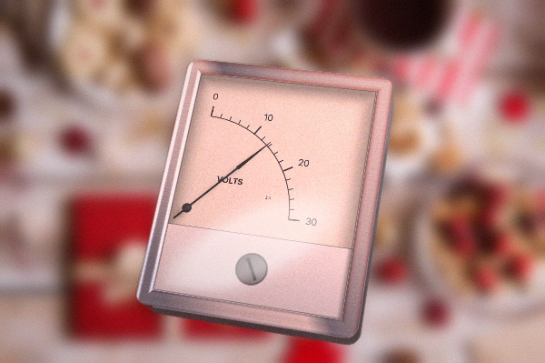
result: {"value": 14, "unit": "V"}
